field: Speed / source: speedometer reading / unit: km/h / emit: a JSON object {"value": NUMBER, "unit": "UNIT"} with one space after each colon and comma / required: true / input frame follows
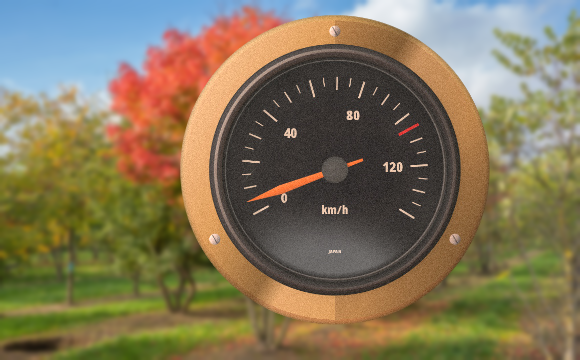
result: {"value": 5, "unit": "km/h"}
